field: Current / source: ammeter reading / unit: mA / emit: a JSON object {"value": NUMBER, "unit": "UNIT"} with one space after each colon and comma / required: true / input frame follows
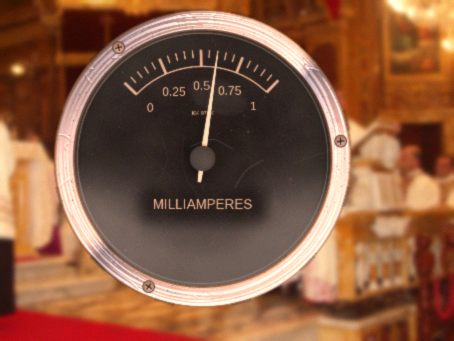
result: {"value": 0.6, "unit": "mA"}
